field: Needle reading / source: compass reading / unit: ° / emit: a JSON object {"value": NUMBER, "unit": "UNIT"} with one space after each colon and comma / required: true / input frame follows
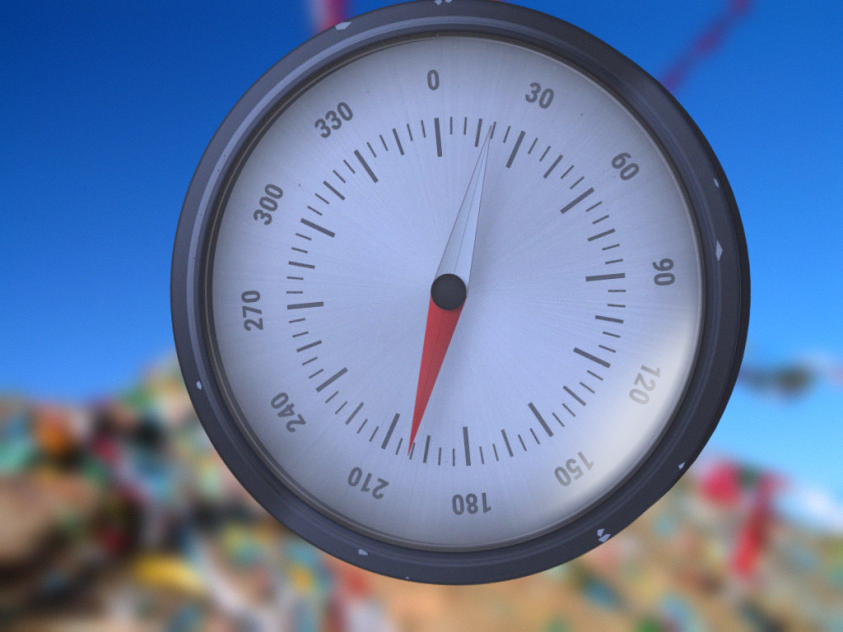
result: {"value": 200, "unit": "°"}
